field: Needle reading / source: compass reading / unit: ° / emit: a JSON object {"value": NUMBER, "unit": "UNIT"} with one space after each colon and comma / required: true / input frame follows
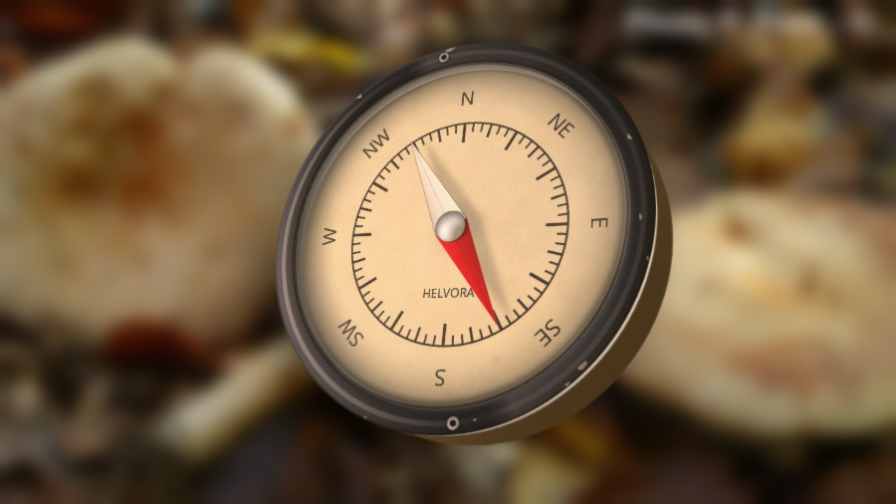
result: {"value": 150, "unit": "°"}
